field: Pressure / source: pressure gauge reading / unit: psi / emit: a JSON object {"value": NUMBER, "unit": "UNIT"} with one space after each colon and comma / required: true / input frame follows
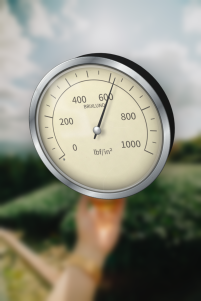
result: {"value": 625, "unit": "psi"}
